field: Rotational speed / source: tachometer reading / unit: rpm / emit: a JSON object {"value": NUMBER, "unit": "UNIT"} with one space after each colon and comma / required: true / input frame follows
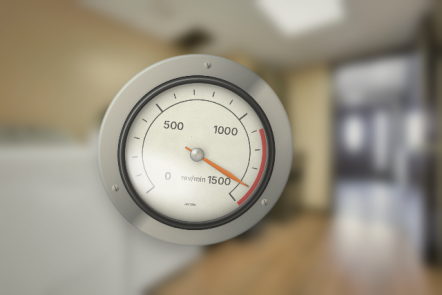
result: {"value": 1400, "unit": "rpm"}
